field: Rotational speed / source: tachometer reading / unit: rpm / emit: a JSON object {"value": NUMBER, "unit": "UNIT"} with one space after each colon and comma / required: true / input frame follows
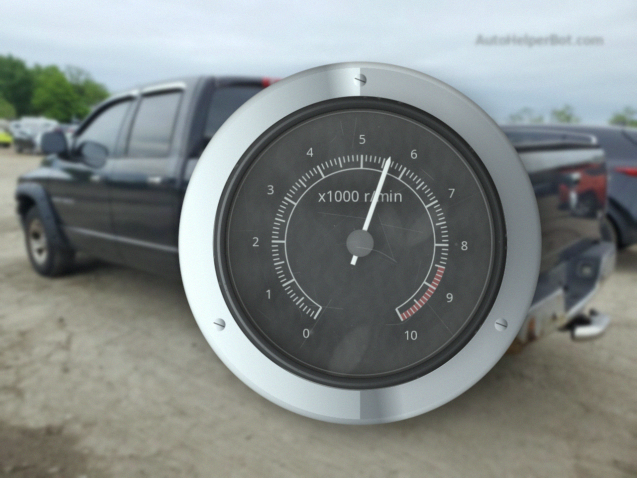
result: {"value": 5600, "unit": "rpm"}
